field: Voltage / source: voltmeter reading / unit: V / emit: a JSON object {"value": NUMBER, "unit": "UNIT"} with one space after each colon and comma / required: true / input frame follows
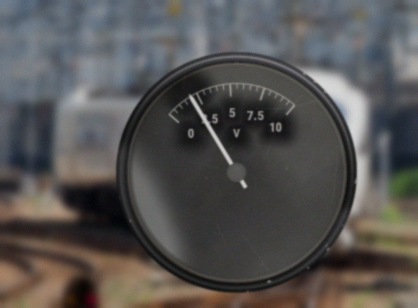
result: {"value": 2, "unit": "V"}
